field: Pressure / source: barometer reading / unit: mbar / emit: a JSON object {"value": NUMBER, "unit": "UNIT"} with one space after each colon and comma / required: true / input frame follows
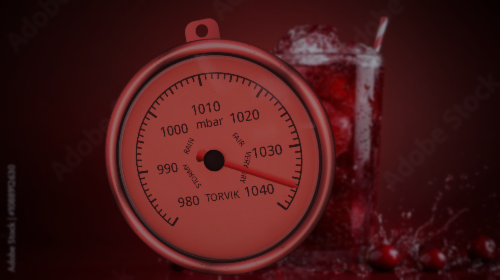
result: {"value": 1036, "unit": "mbar"}
